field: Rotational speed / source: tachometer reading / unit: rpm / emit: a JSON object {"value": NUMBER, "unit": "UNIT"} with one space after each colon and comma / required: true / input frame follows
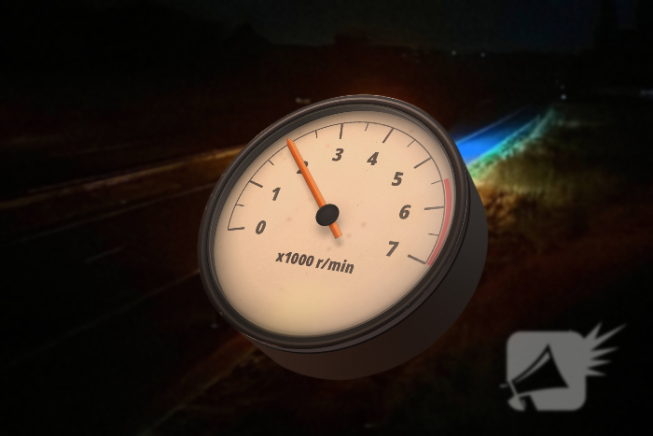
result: {"value": 2000, "unit": "rpm"}
